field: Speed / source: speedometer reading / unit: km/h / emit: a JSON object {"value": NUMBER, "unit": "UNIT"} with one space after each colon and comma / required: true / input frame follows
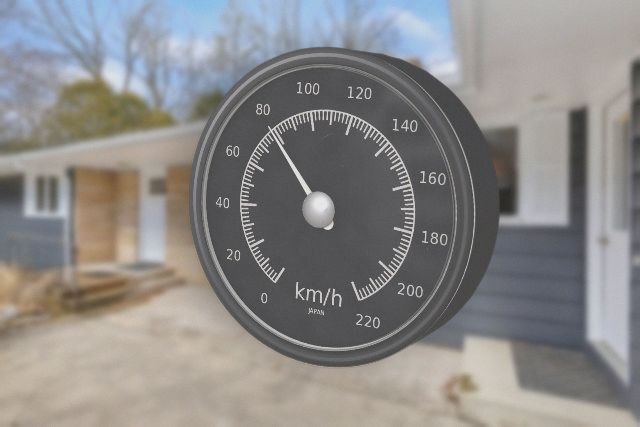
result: {"value": 80, "unit": "km/h"}
